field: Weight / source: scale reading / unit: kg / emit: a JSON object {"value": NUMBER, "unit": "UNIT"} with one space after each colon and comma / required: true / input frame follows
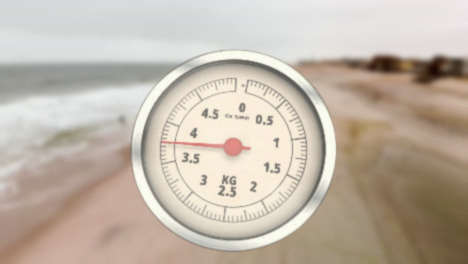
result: {"value": 3.75, "unit": "kg"}
